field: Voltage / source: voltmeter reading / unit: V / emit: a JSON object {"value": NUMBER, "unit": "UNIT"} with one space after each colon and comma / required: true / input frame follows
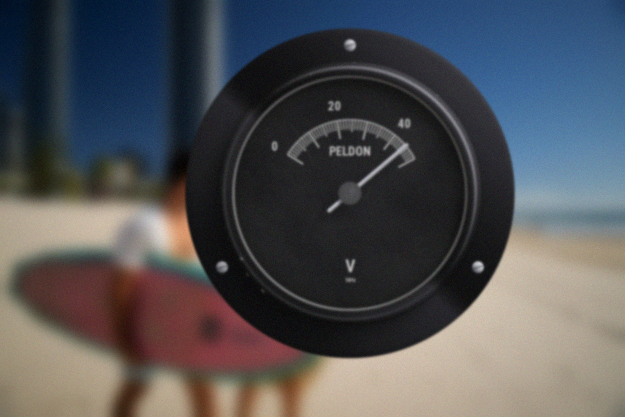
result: {"value": 45, "unit": "V"}
